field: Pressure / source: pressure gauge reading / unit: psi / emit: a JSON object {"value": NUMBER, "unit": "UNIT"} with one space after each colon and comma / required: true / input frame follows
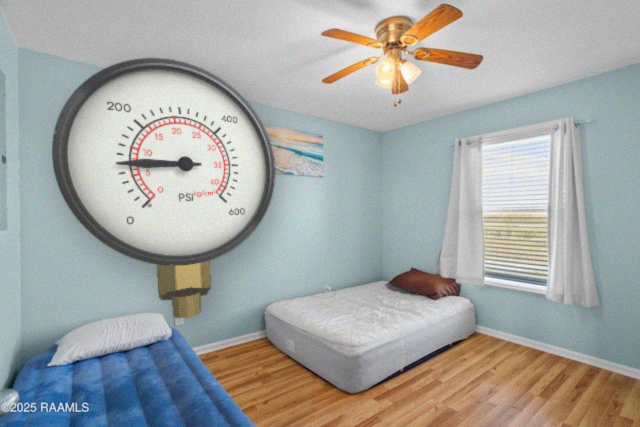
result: {"value": 100, "unit": "psi"}
